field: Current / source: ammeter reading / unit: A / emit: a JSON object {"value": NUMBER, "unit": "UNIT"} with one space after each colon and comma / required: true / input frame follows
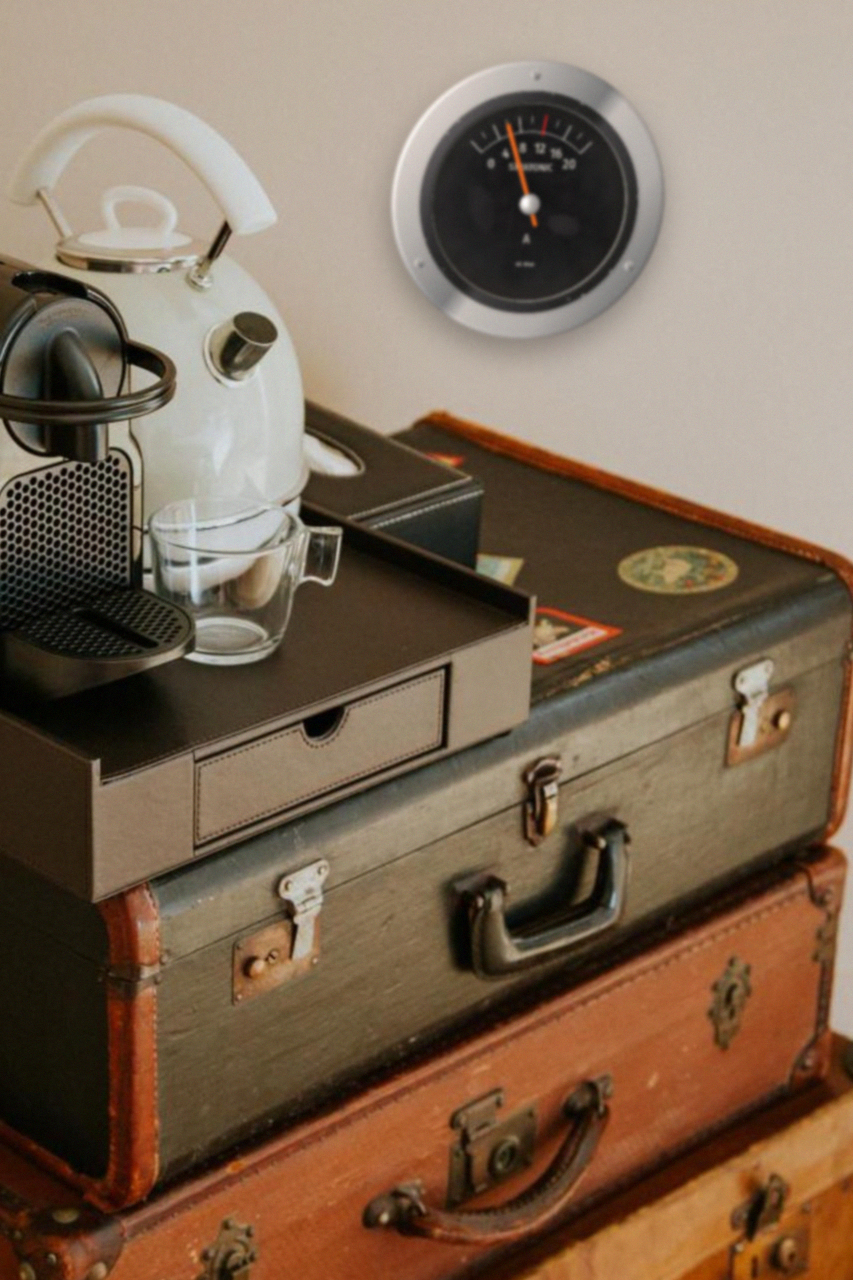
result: {"value": 6, "unit": "A"}
